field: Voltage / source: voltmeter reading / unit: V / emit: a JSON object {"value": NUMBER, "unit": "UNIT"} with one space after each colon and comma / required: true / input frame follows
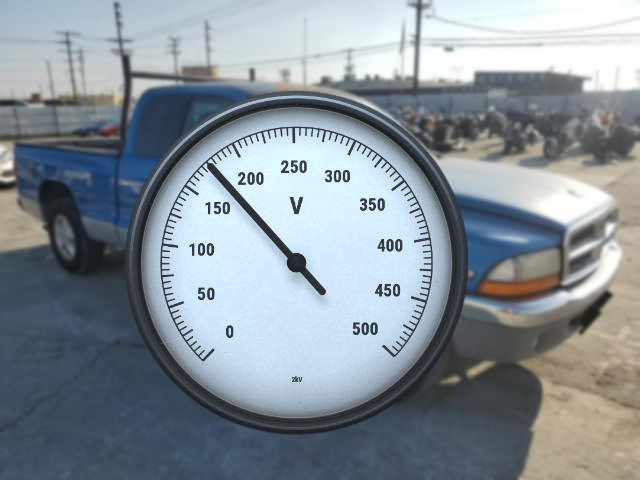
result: {"value": 175, "unit": "V"}
